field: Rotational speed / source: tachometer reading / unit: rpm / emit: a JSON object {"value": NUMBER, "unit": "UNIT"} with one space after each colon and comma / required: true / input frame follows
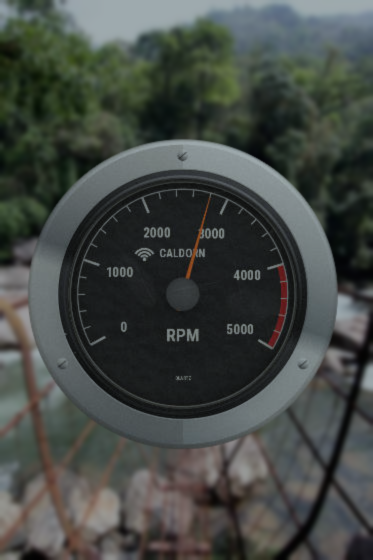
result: {"value": 2800, "unit": "rpm"}
